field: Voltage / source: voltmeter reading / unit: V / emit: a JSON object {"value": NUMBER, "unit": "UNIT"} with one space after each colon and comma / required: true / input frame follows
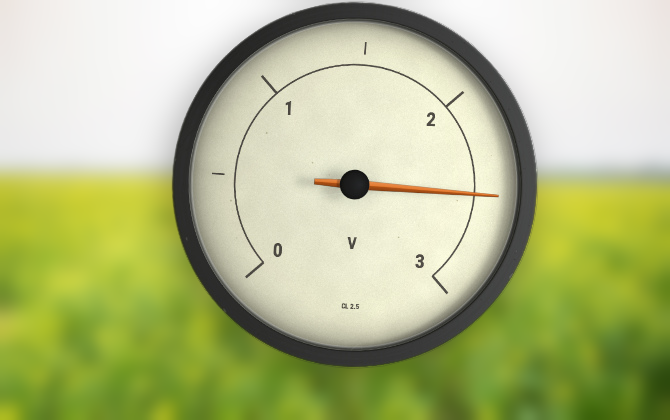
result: {"value": 2.5, "unit": "V"}
